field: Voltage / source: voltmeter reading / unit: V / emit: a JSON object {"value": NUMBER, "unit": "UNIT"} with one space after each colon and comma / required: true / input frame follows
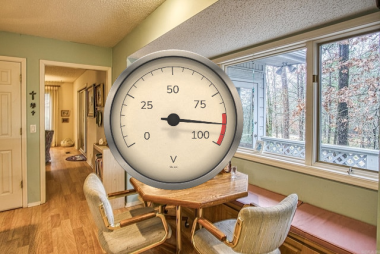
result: {"value": 90, "unit": "V"}
